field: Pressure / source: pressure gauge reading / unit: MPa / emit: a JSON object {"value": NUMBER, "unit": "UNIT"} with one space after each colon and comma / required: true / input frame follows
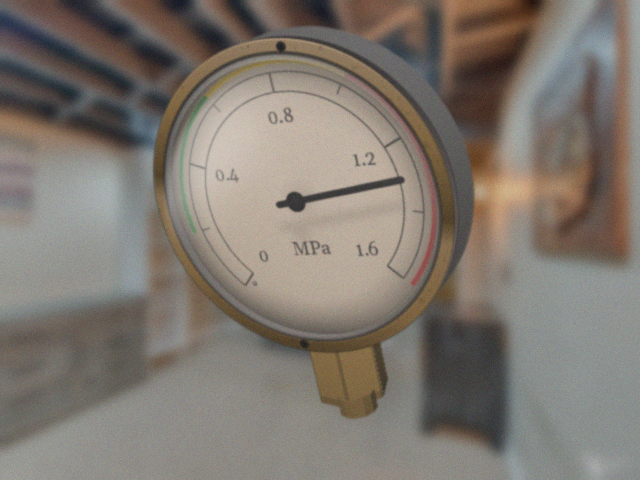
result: {"value": 1.3, "unit": "MPa"}
